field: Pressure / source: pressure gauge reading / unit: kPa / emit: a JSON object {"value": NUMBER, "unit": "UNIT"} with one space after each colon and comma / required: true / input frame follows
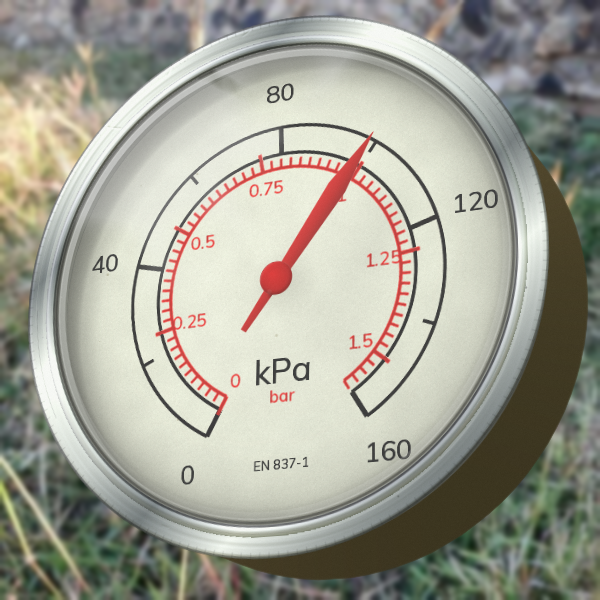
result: {"value": 100, "unit": "kPa"}
